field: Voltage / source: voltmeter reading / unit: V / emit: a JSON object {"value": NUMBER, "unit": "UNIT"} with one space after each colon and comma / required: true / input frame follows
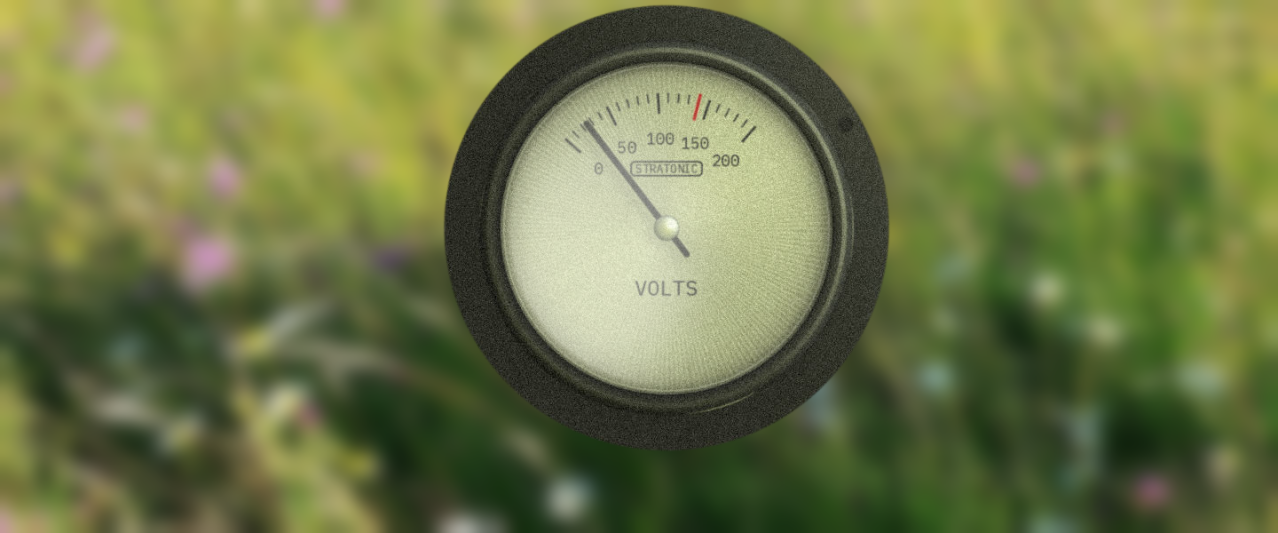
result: {"value": 25, "unit": "V"}
